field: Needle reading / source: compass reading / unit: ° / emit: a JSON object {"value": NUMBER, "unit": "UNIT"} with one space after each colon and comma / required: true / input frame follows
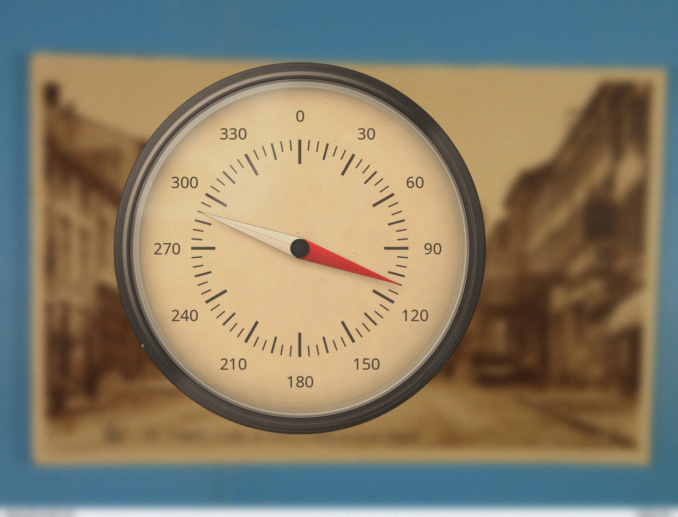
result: {"value": 110, "unit": "°"}
